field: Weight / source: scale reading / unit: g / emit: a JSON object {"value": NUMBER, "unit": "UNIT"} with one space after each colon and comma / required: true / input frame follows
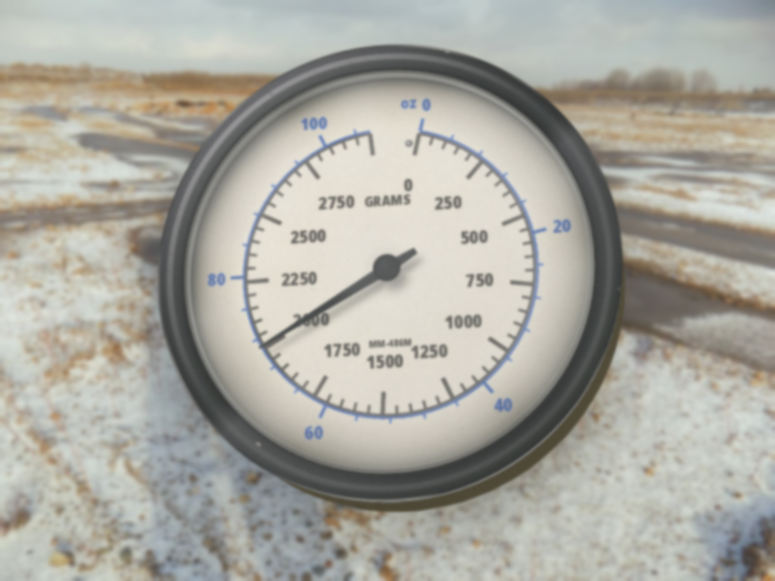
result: {"value": 2000, "unit": "g"}
